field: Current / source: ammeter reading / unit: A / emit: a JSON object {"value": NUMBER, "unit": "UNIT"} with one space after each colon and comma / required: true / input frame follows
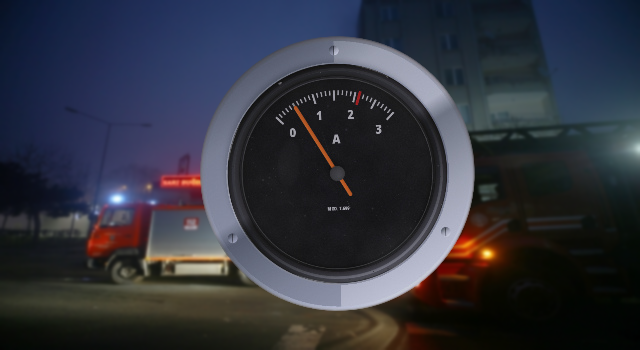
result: {"value": 0.5, "unit": "A"}
